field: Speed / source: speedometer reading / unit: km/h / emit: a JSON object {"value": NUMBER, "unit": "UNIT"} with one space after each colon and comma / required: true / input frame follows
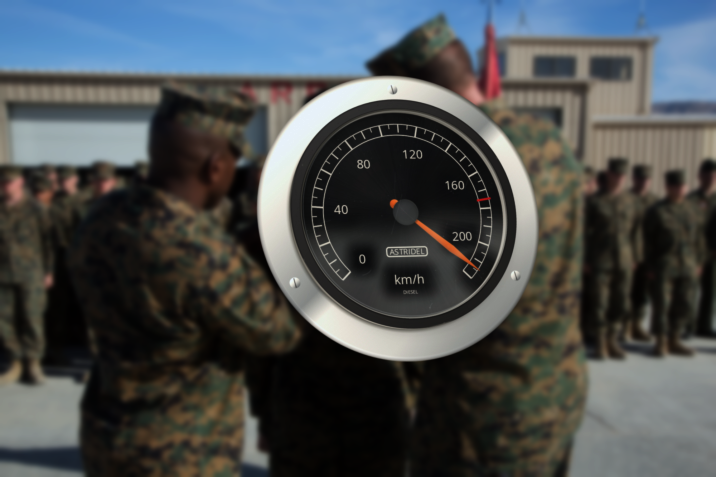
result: {"value": 215, "unit": "km/h"}
